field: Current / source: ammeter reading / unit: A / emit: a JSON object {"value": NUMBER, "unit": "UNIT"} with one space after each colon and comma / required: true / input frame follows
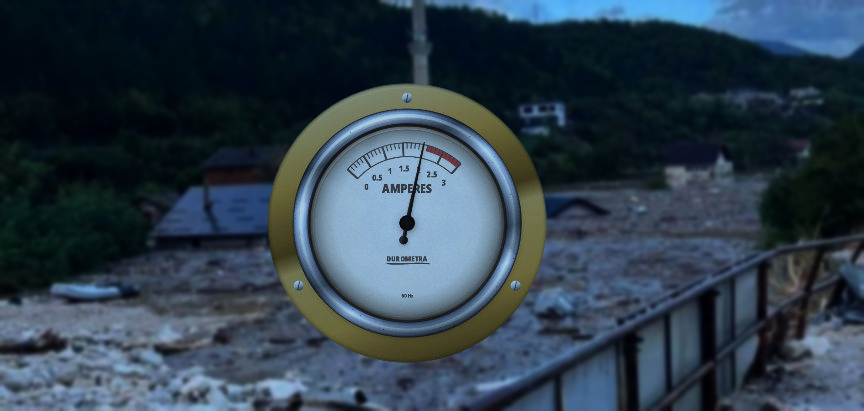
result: {"value": 2, "unit": "A"}
